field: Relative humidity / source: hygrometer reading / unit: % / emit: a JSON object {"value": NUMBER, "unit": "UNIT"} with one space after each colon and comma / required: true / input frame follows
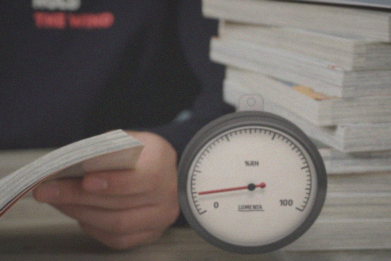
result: {"value": 10, "unit": "%"}
